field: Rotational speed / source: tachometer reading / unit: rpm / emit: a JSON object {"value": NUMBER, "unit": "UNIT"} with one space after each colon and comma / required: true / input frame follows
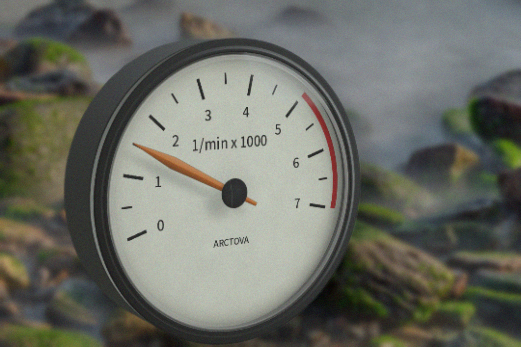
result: {"value": 1500, "unit": "rpm"}
